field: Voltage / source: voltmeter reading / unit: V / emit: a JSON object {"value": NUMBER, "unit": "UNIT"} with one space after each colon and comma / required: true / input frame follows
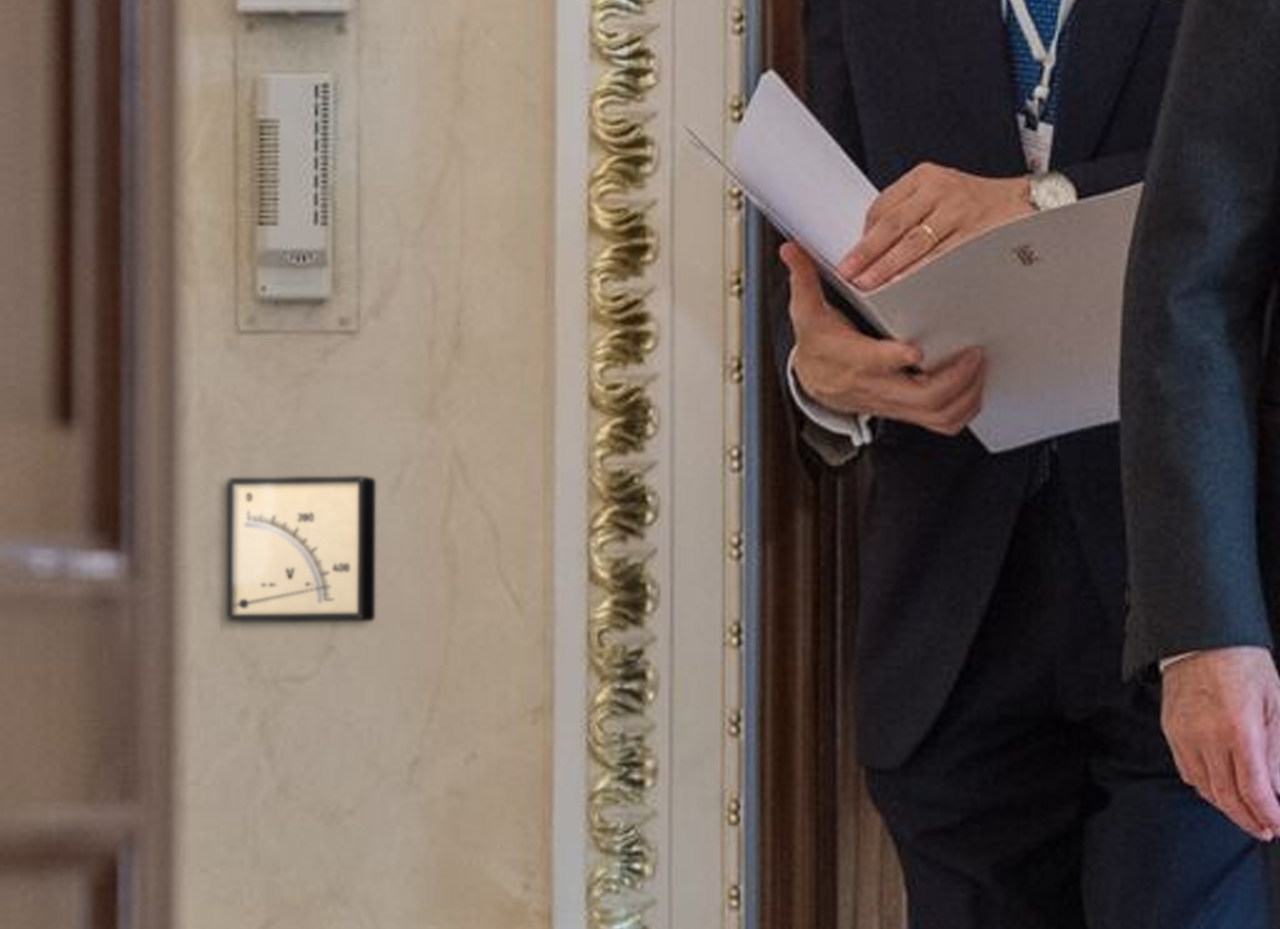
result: {"value": 450, "unit": "V"}
